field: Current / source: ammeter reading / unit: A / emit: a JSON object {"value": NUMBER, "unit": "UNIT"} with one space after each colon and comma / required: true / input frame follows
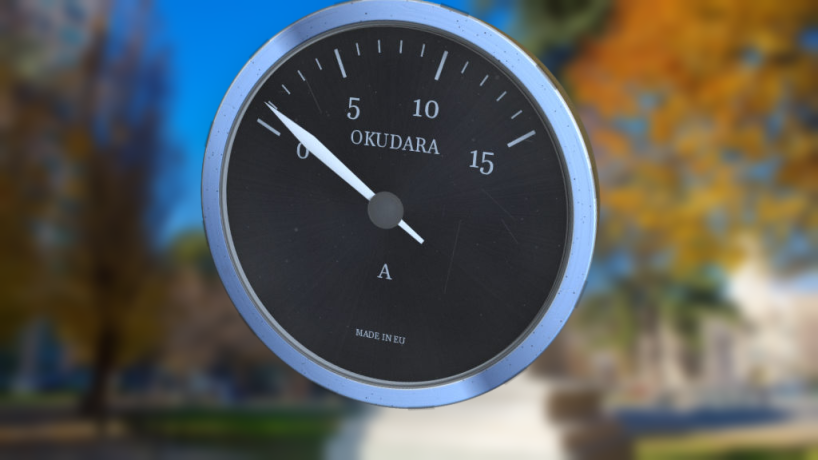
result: {"value": 1, "unit": "A"}
